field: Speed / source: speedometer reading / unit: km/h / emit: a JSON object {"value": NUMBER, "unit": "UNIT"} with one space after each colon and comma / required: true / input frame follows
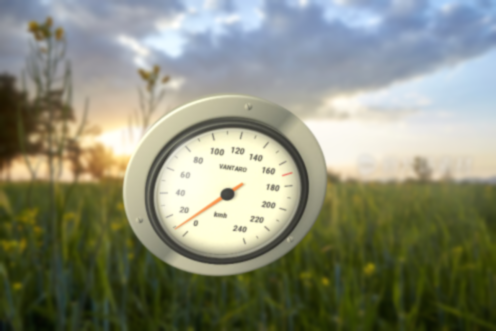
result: {"value": 10, "unit": "km/h"}
